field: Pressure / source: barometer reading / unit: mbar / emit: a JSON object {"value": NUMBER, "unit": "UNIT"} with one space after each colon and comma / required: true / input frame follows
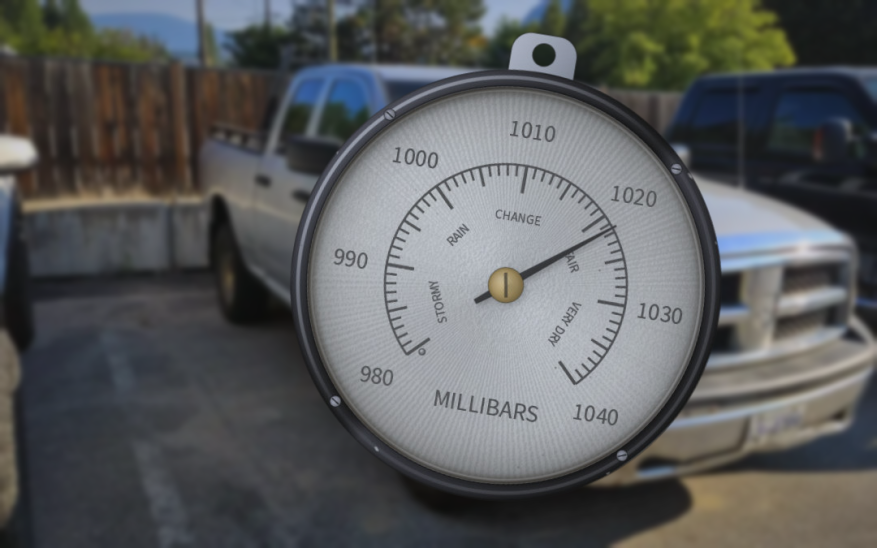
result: {"value": 1021.5, "unit": "mbar"}
